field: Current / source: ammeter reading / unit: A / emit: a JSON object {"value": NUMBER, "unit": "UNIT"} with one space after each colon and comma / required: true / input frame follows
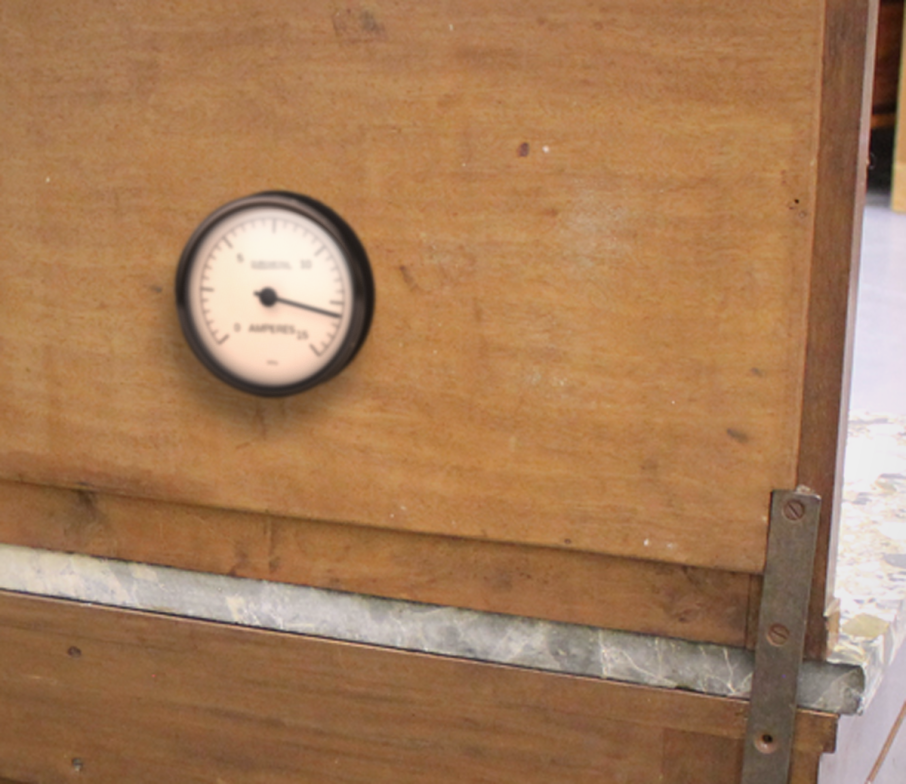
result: {"value": 13, "unit": "A"}
